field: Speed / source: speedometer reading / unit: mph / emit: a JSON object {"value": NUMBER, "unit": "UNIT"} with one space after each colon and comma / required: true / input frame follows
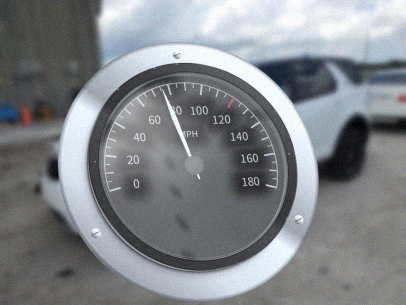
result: {"value": 75, "unit": "mph"}
